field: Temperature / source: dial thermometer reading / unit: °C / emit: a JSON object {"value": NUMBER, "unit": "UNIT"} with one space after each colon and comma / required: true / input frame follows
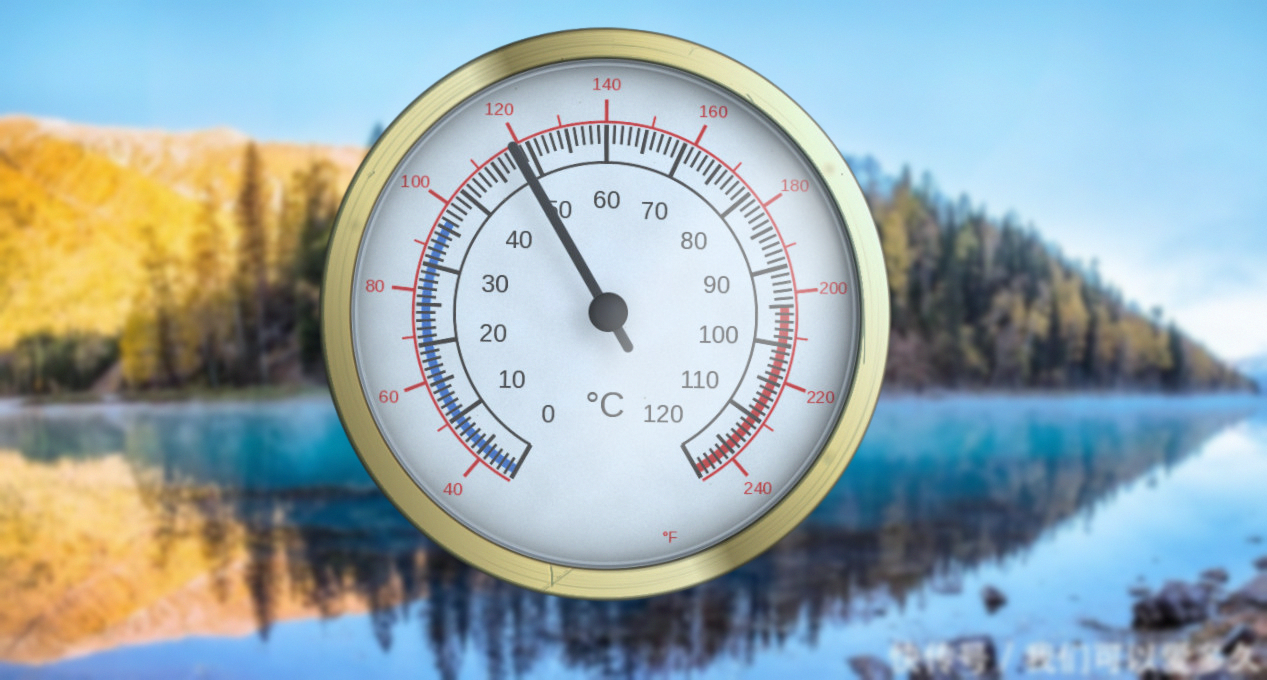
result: {"value": 48, "unit": "°C"}
